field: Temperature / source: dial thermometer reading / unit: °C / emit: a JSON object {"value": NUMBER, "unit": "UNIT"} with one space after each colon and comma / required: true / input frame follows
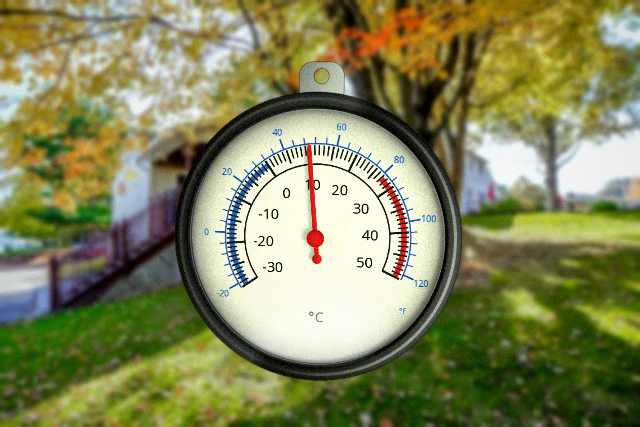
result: {"value": 10, "unit": "°C"}
